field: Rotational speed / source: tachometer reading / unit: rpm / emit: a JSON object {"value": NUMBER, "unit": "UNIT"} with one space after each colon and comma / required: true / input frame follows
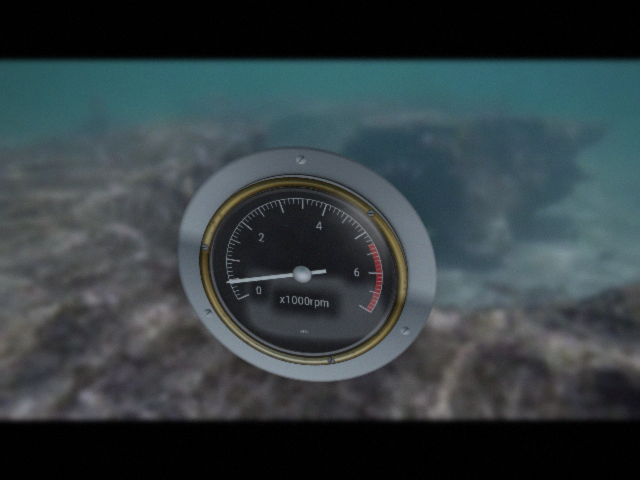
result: {"value": 500, "unit": "rpm"}
